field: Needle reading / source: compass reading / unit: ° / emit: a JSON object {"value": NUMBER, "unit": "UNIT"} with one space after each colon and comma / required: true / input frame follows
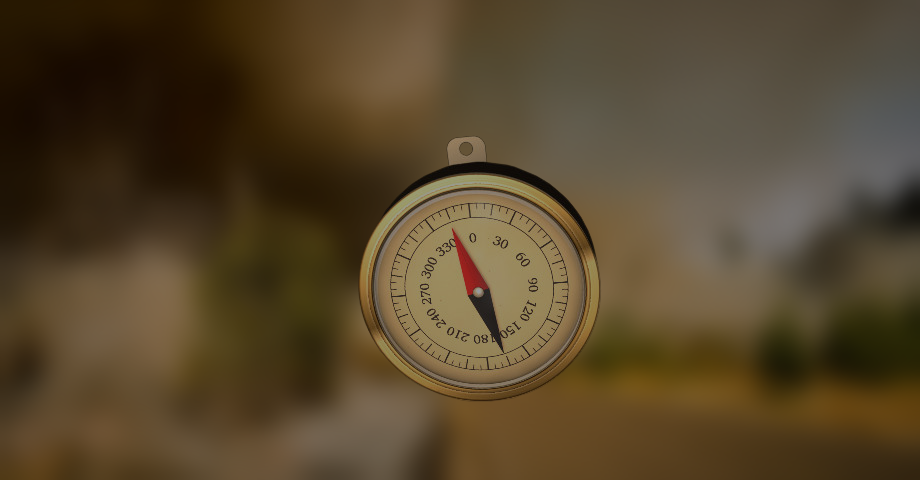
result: {"value": 345, "unit": "°"}
